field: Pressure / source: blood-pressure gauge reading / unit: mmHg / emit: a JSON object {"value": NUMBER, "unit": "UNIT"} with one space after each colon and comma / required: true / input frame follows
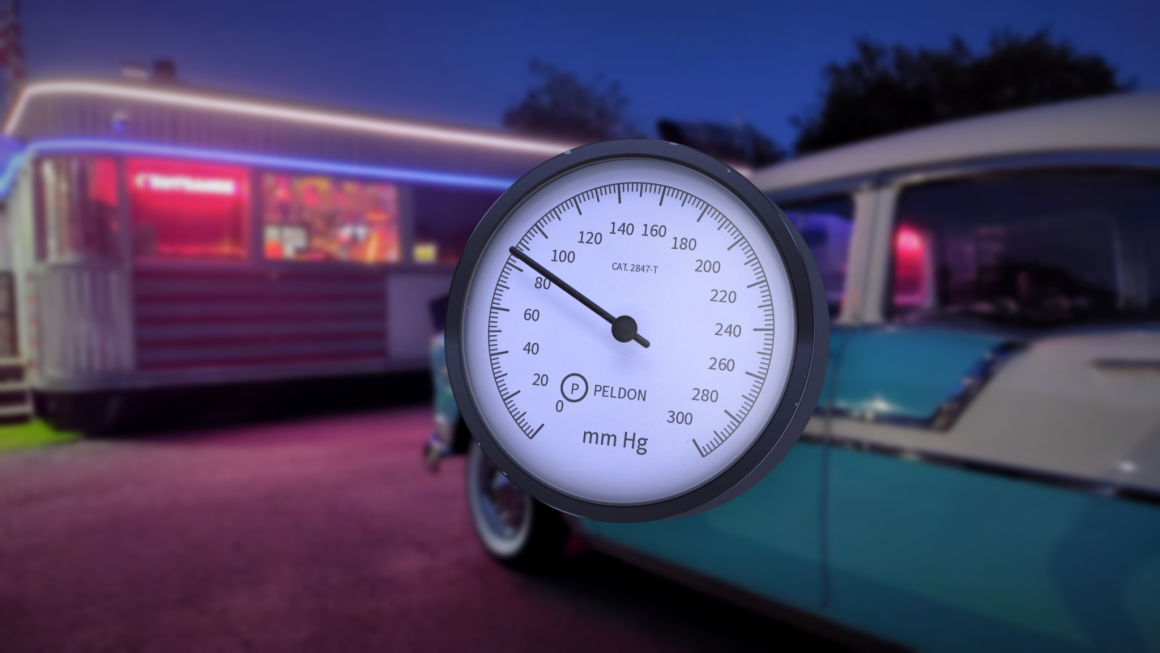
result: {"value": 86, "unit": "mmHg"}
